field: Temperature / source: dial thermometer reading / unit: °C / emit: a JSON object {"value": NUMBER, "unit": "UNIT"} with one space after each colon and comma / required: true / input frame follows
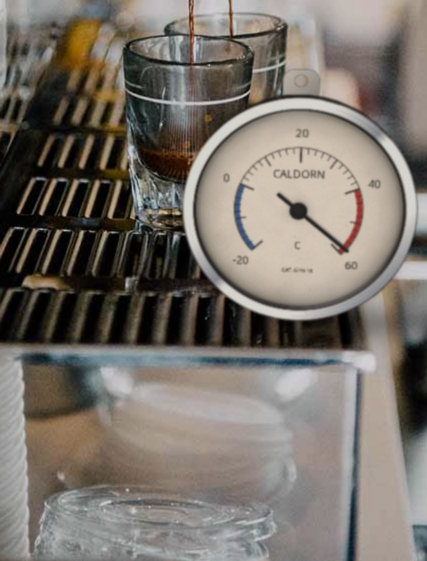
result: {"value": 58, "unit": "°C"}
